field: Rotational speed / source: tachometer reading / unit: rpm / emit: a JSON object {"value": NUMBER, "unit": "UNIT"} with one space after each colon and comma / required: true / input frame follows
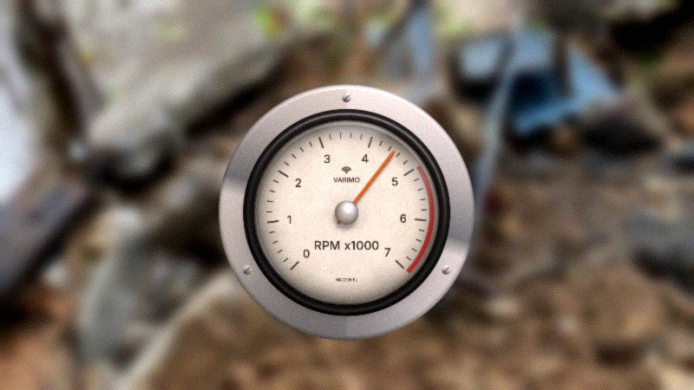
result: {"value": 4500, "unit": "rpm"}
